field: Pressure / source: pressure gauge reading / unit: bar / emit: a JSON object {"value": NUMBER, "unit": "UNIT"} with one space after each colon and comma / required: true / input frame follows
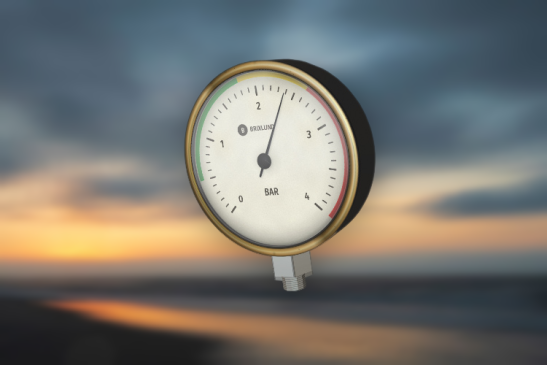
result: {"value": 2.4, "unit": "bar"}
